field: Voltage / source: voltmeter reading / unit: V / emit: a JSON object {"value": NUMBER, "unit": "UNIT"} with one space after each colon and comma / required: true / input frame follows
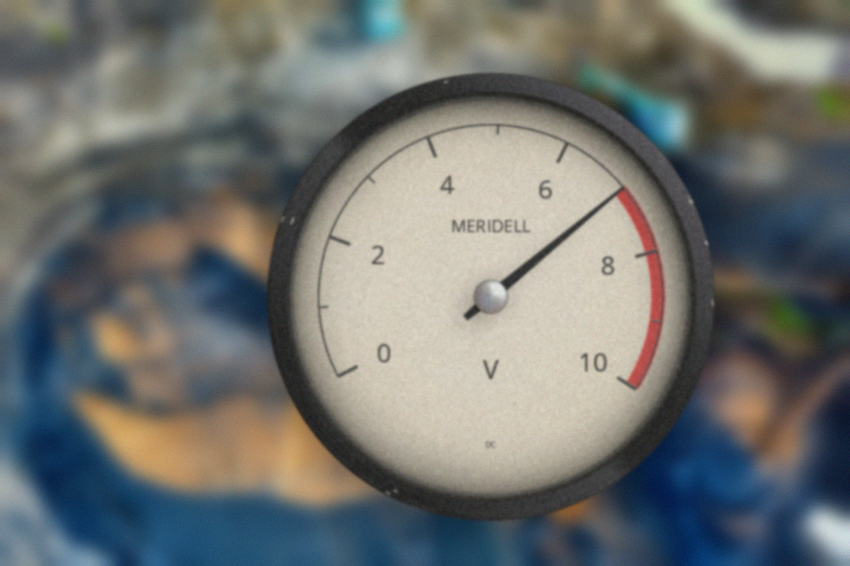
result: {"value": 7, "unit": "V"}
